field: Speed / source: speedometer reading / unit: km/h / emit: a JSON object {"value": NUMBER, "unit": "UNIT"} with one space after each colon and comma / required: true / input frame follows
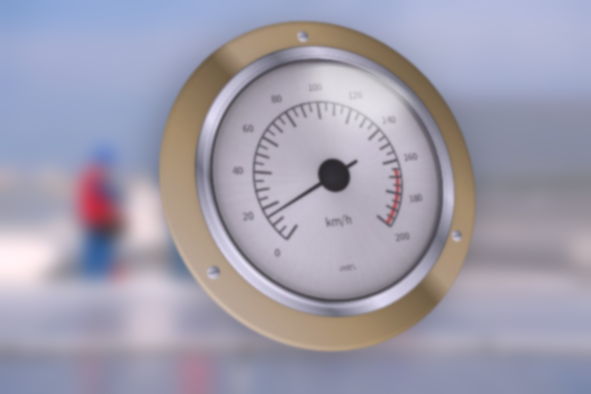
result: {"value": 15, "unit": "km/h"}
